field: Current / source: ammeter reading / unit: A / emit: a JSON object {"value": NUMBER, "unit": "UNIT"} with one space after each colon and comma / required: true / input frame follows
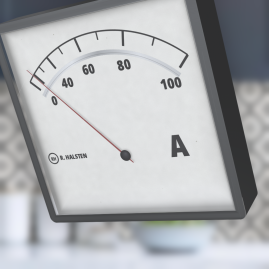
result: {"value": 20, "unit": "A"}
